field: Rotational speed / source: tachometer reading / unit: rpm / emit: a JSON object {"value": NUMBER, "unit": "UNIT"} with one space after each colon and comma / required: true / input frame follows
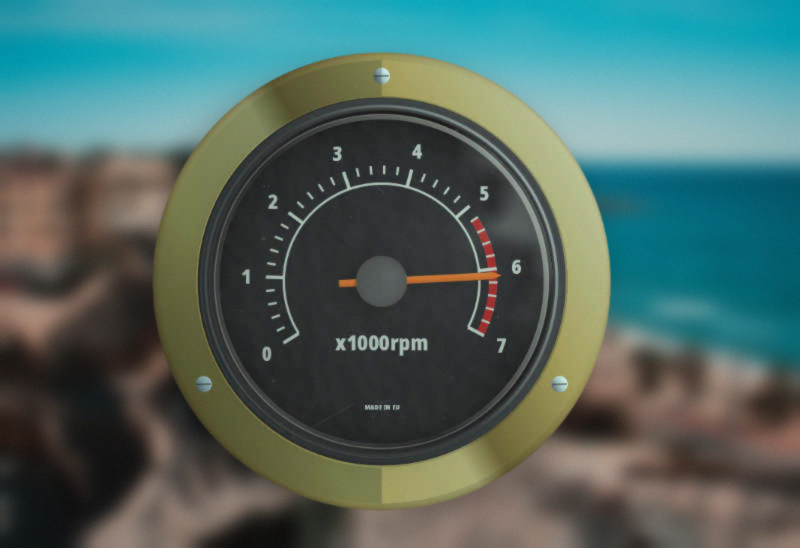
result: {"value": 6100, "unit": "rpm"}
